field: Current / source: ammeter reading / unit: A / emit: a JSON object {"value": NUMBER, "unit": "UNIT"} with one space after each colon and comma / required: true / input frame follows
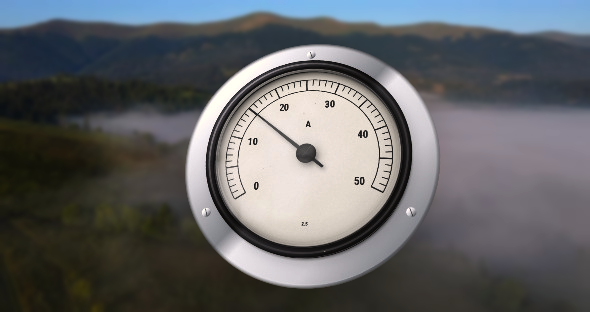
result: {"value": 15, "unit": "A"}
